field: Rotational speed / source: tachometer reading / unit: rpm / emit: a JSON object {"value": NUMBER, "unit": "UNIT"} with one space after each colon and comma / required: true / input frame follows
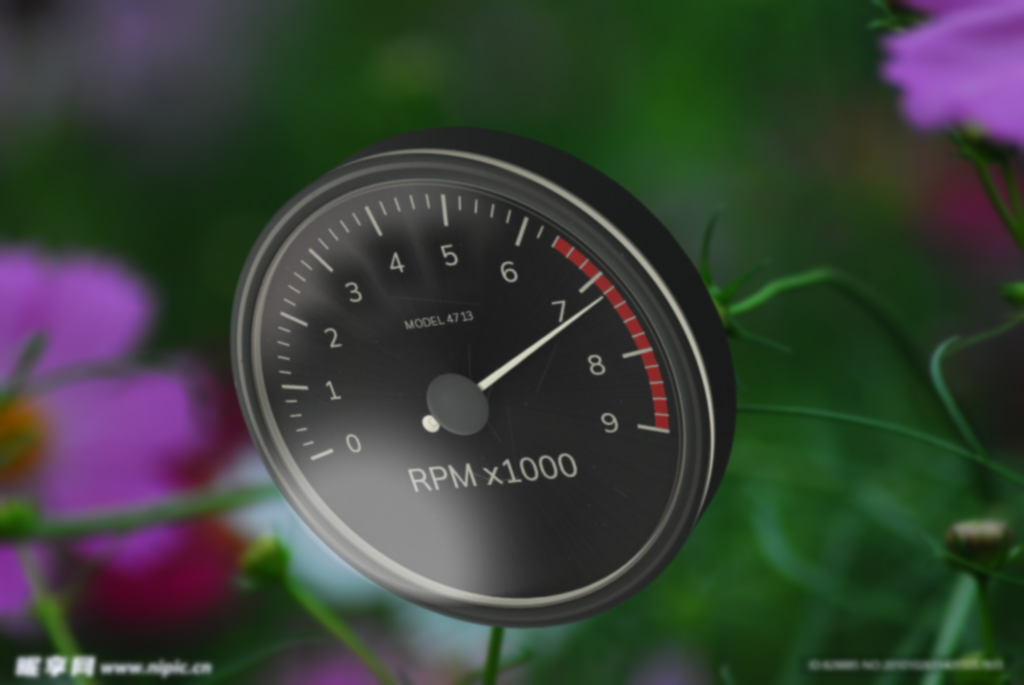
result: {"value": 7200, "unit": "rpm"}
